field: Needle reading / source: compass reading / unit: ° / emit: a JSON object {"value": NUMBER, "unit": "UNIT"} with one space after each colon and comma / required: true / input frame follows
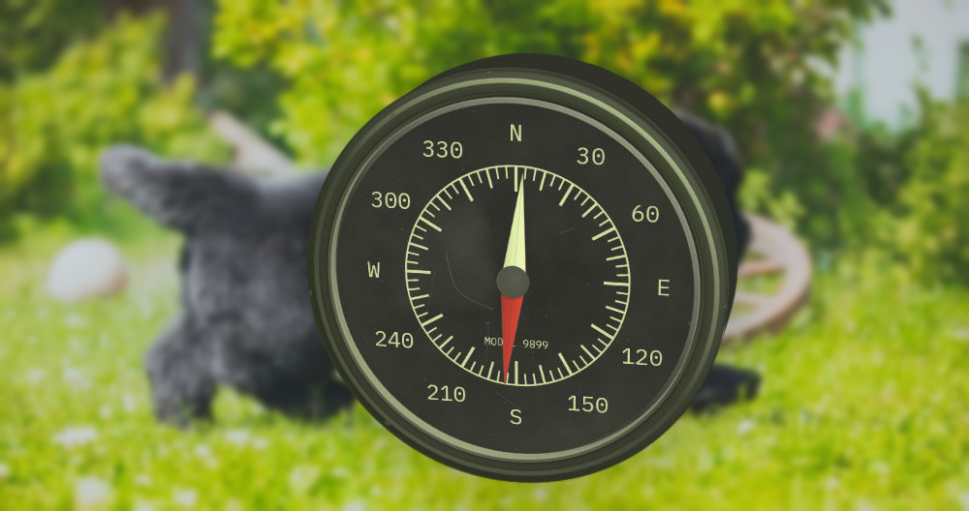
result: {"value": 185, "unit": "°"}
